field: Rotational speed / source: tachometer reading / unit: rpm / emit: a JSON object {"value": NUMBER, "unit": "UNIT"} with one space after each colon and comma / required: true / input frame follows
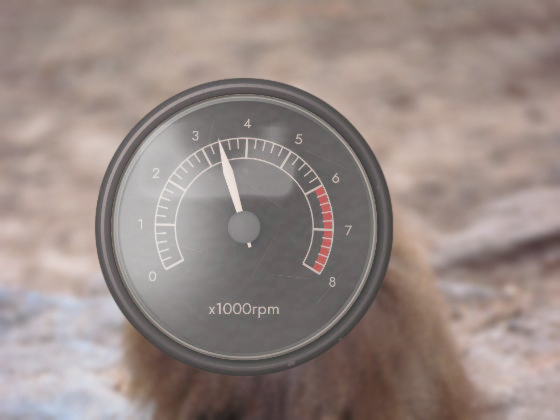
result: {"value": 3400, "unit": "rpm"}
